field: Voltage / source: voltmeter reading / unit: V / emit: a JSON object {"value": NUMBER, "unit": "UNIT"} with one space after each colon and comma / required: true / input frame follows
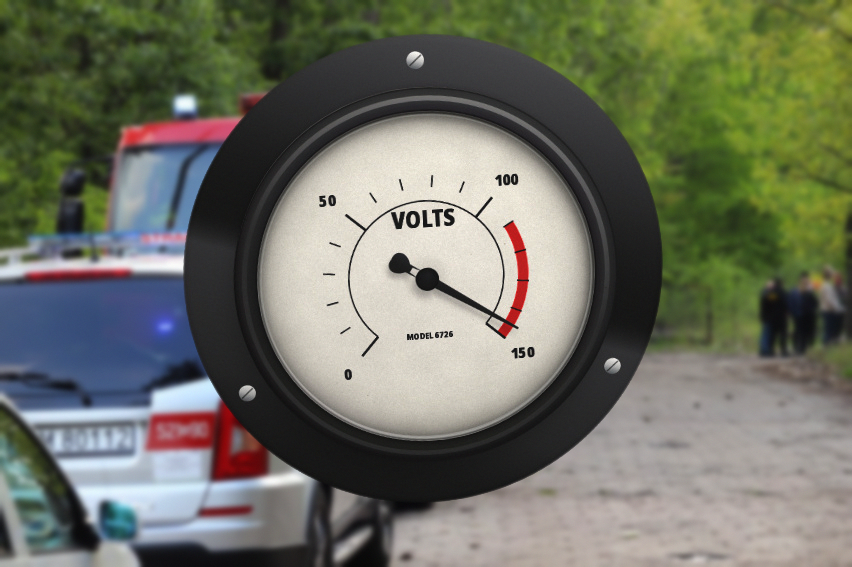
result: {"value": 145, "unit": "V"}
